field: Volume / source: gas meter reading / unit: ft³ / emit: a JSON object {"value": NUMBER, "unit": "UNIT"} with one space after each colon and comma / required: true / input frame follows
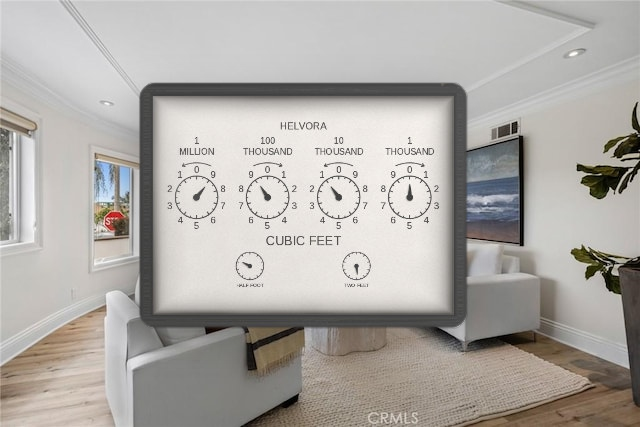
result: {"value": 891000, "unit": "ft³"}
